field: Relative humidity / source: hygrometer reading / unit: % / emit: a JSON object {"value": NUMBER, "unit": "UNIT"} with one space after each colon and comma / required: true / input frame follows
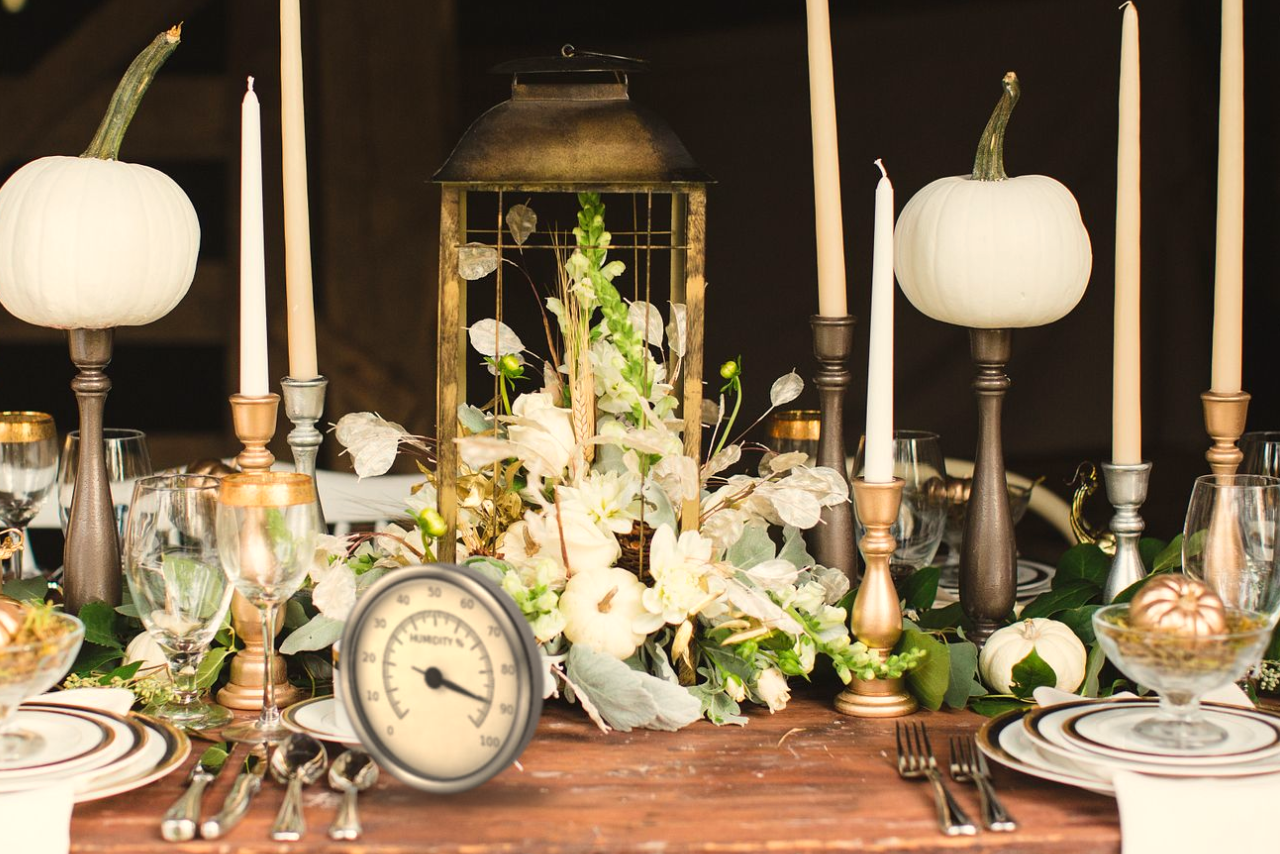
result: {"value": 90, "unit": "%"}
